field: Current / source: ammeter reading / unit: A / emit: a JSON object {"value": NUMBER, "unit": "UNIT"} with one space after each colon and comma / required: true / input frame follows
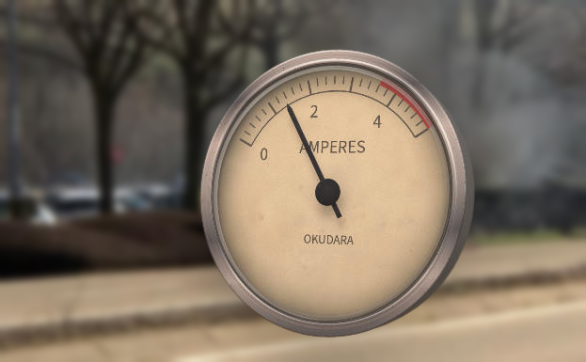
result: {"value": 1.4, "unit": "A"}
